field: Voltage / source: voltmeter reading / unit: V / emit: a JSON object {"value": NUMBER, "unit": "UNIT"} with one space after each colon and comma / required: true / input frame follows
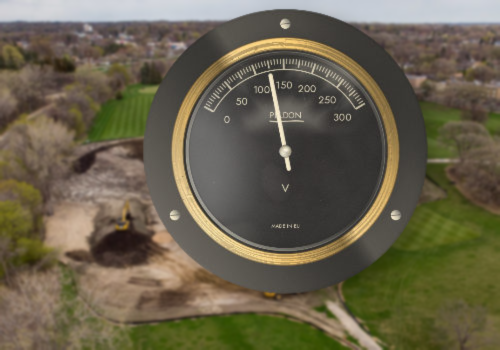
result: {"value": 125, "unit": "V"}
